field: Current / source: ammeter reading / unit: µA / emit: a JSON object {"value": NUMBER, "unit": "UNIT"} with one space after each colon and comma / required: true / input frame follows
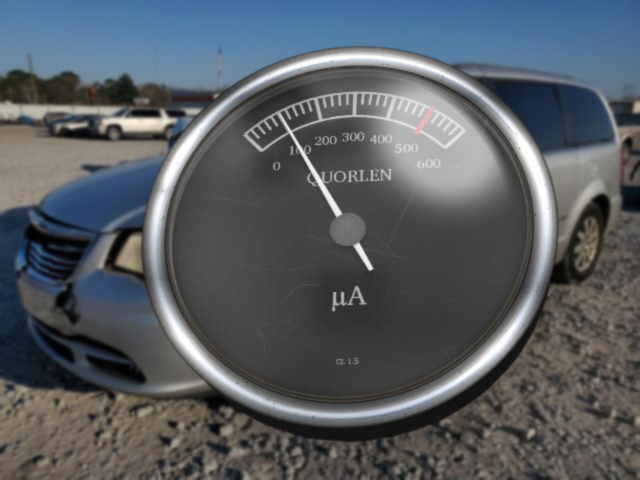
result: {"value": 100, "unit": "µA"}
